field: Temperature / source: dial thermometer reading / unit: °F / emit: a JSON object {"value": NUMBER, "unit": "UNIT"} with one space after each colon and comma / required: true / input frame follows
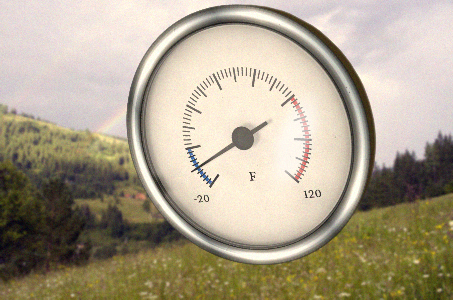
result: {"value": -10, "unit": "°F"}
